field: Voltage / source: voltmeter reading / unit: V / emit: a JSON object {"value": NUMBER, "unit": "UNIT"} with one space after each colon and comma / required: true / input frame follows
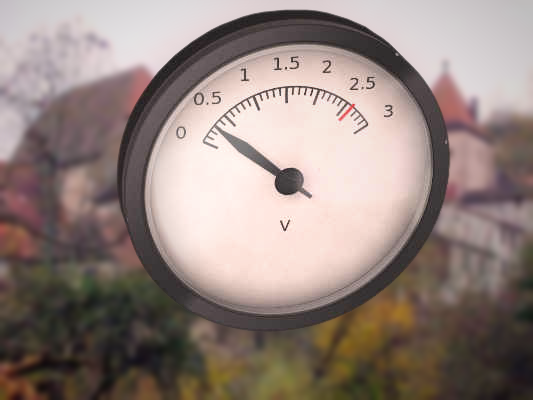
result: {"value": 0.3, "unit": "V"}
